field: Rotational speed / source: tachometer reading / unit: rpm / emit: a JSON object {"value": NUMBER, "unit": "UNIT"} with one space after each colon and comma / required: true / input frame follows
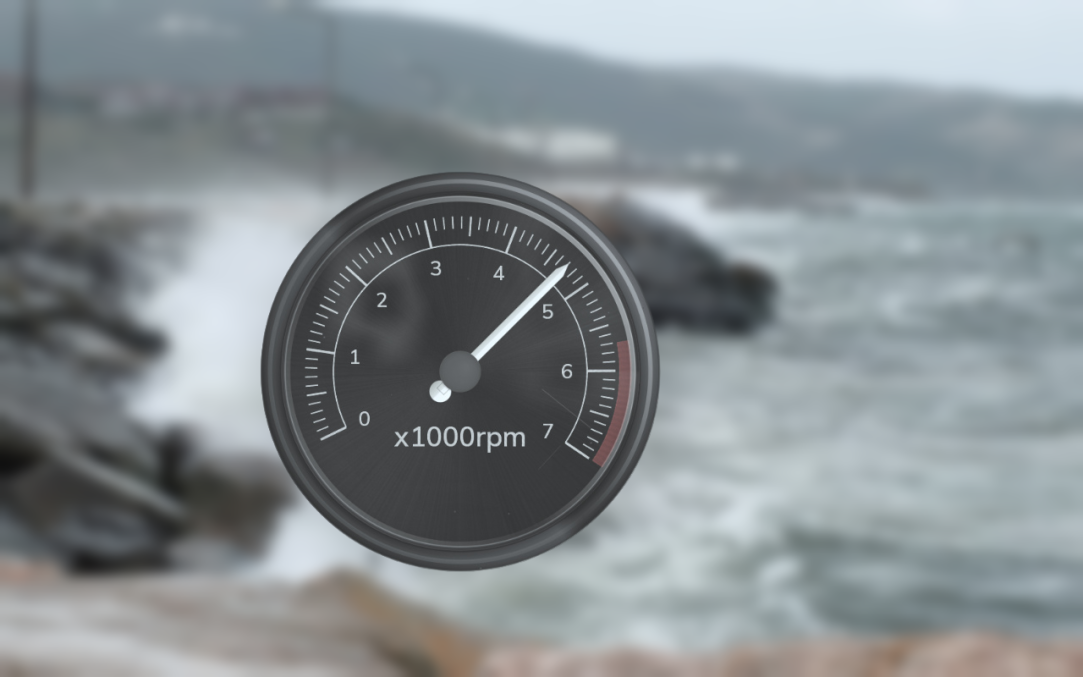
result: {"value": 4700, "unit": "rpm"}
